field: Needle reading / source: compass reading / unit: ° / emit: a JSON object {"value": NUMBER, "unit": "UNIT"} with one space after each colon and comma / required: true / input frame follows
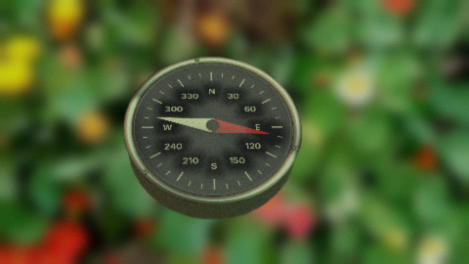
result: {"value": 100, "unit": "°"}
